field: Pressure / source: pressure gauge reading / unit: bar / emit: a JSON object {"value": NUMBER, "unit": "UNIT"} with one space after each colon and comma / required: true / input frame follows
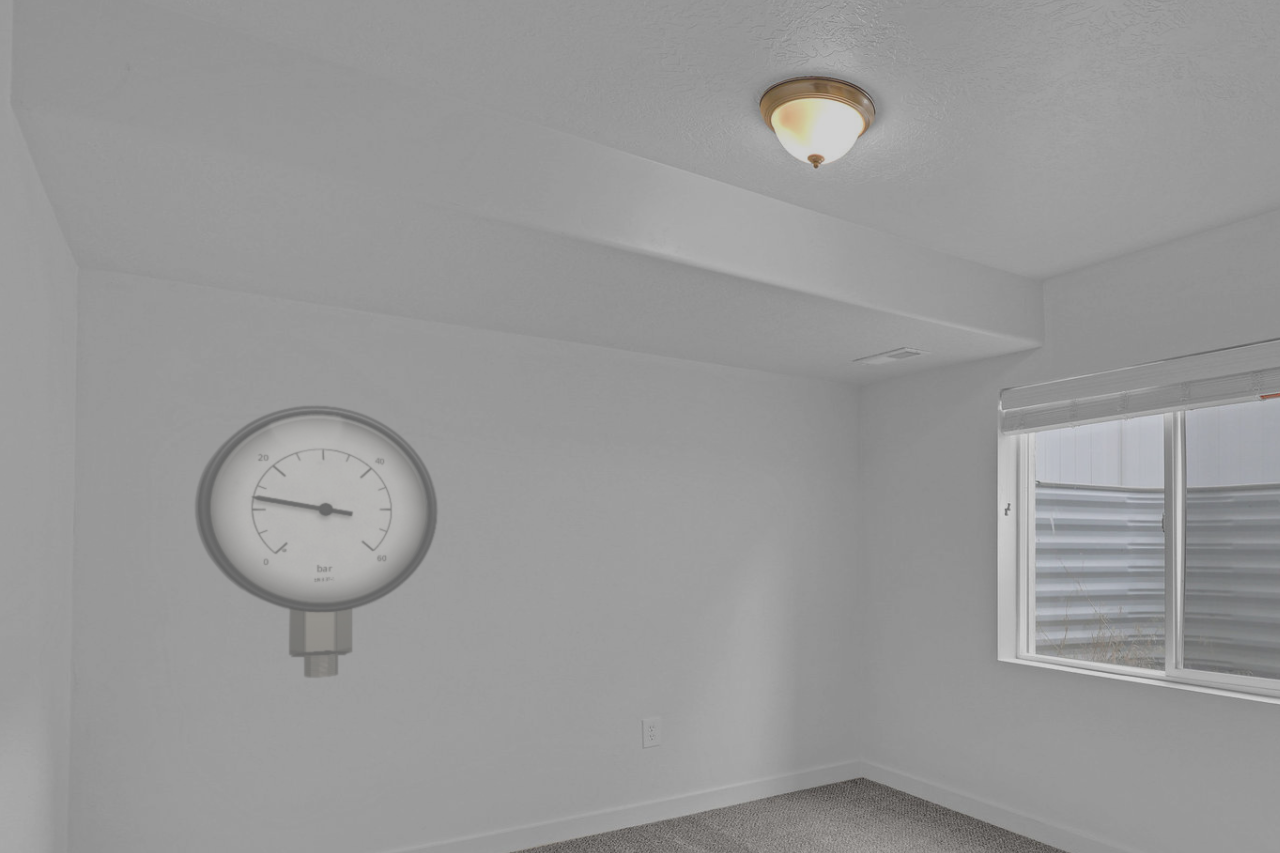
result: {"value": 12.5, "unit": "bar"}
